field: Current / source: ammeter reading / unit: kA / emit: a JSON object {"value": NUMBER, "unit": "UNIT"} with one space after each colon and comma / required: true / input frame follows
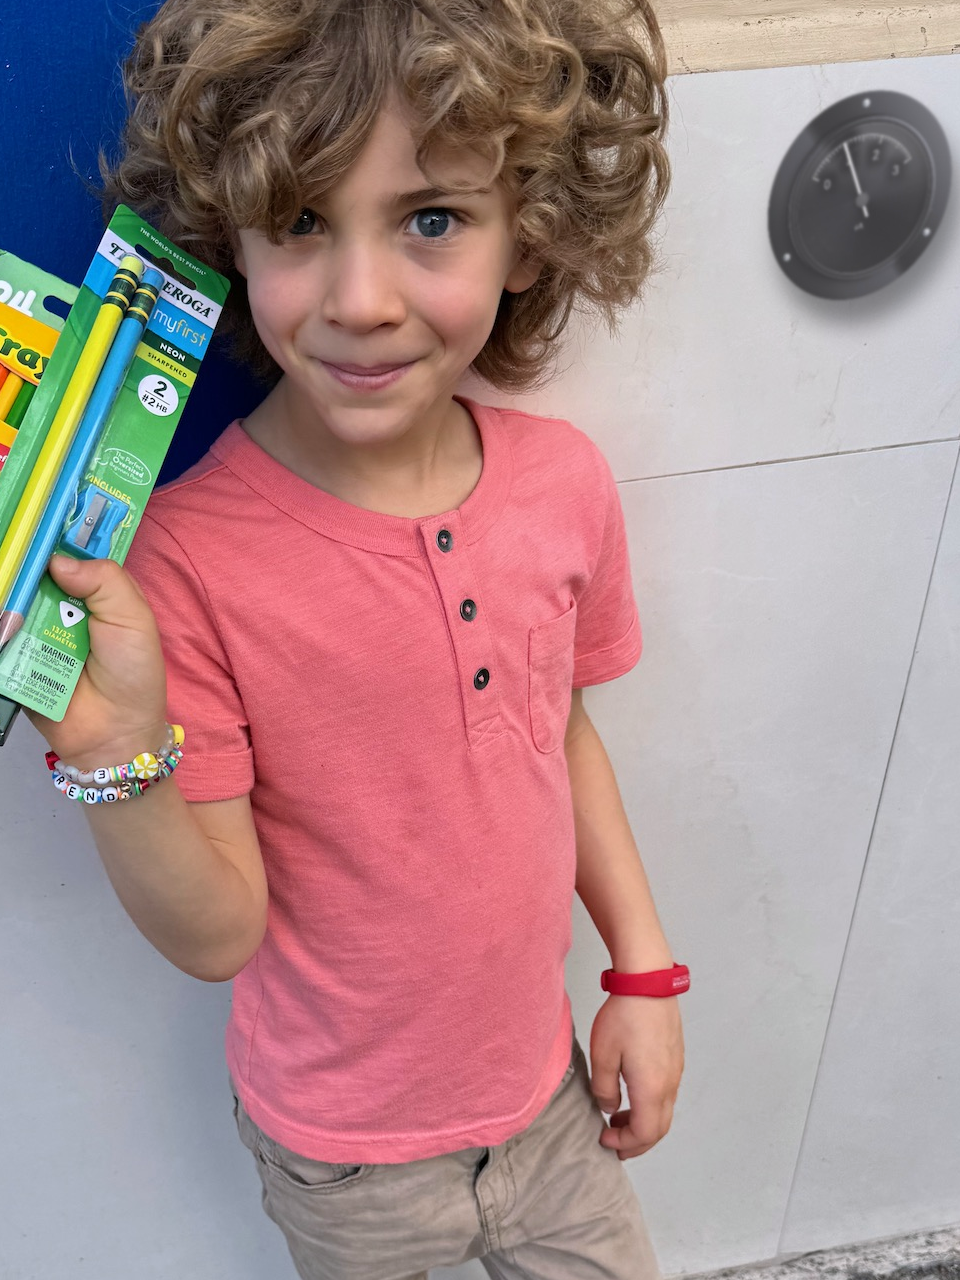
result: {"value": 1, "unit": "kA"}
